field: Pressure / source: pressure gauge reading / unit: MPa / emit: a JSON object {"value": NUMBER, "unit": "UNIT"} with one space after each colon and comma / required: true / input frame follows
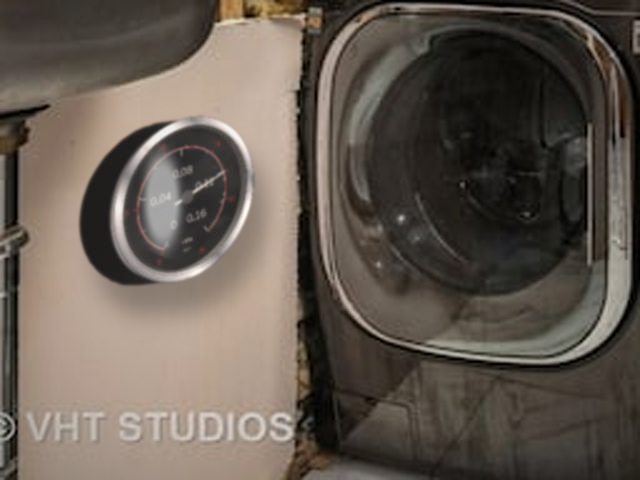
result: {"value": 0.12, "unit": "MPa"}
